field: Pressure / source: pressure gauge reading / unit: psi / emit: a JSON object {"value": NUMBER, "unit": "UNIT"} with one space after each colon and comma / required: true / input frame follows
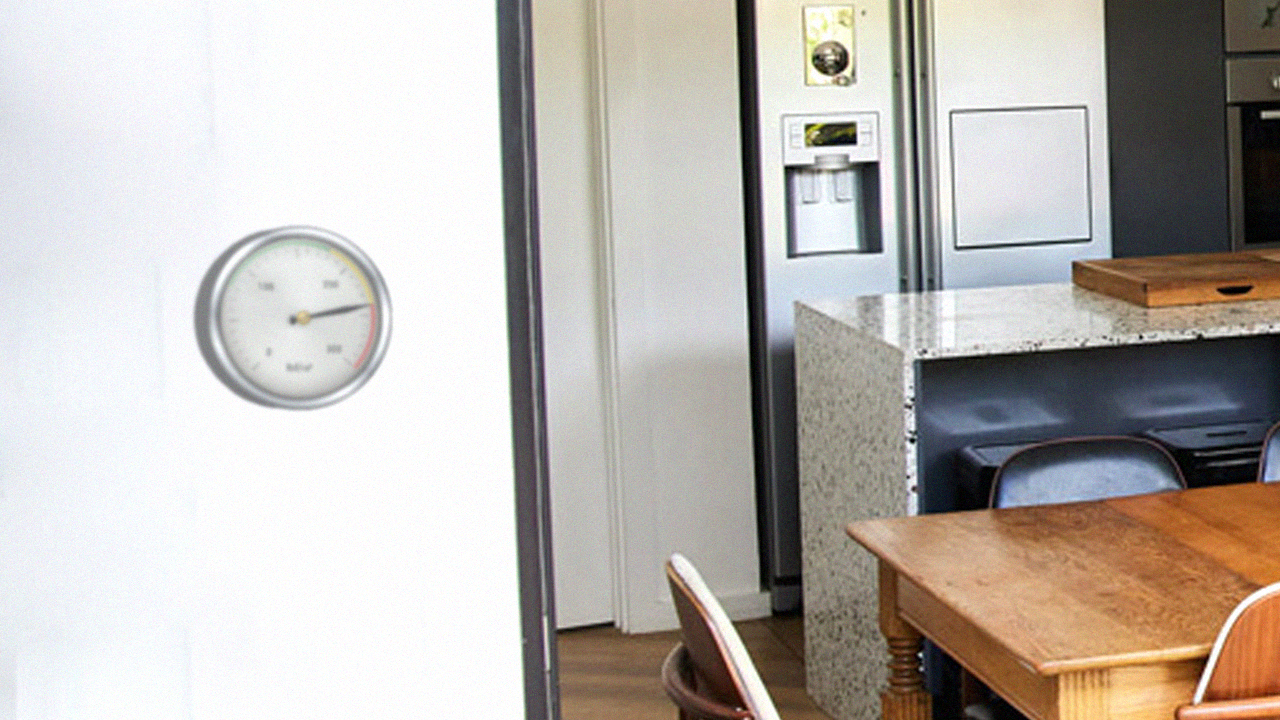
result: {"value": 240, "unit": "psi"}
